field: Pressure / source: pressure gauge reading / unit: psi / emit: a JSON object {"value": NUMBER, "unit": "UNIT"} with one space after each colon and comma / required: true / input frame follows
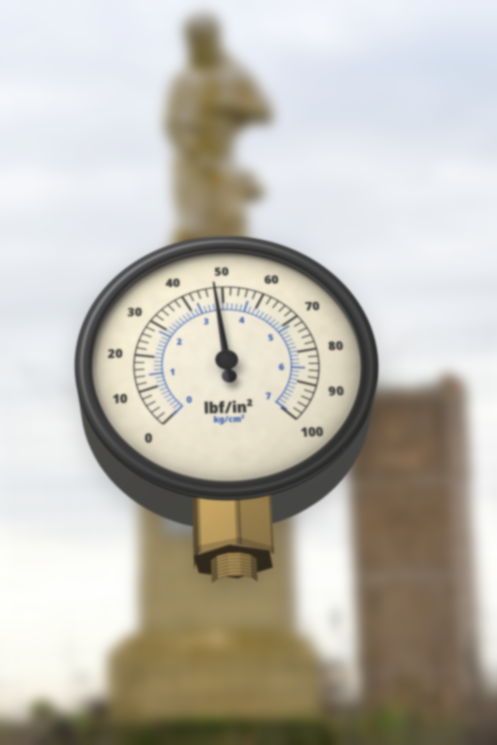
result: {"value": 48, "unit": "psi"}
